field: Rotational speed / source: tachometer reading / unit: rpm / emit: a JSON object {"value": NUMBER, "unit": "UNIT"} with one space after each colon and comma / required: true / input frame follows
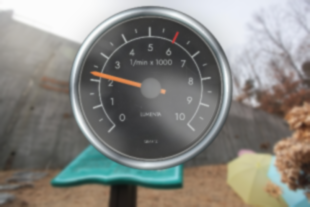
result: {"value": 2250, "unit": "rpm"}
